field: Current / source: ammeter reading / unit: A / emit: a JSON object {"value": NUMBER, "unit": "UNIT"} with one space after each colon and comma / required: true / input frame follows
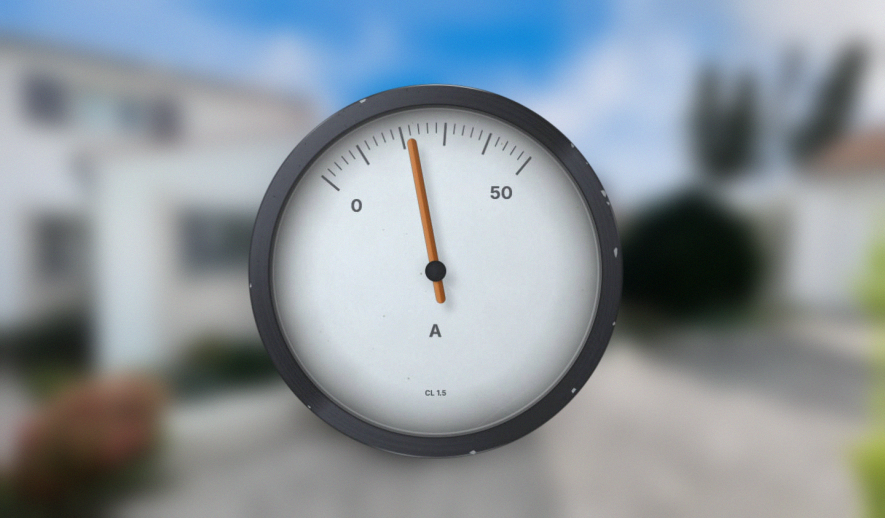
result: {"value": 22, "unit": "A"}
